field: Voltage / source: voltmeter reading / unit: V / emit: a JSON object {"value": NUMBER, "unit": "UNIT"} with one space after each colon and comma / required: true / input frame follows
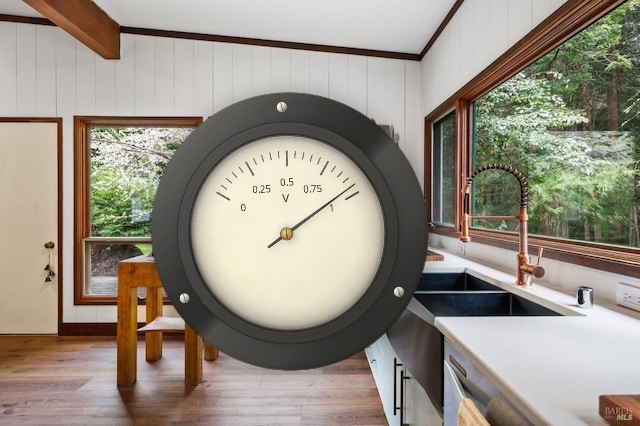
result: {"value": 0.95, "unit": "V"}
